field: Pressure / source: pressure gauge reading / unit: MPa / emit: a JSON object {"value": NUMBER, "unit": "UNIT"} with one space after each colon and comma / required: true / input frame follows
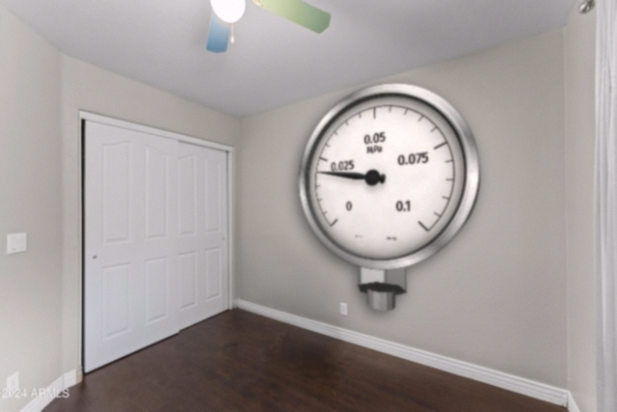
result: {"value": 0.02, "unit": "MPa"}
